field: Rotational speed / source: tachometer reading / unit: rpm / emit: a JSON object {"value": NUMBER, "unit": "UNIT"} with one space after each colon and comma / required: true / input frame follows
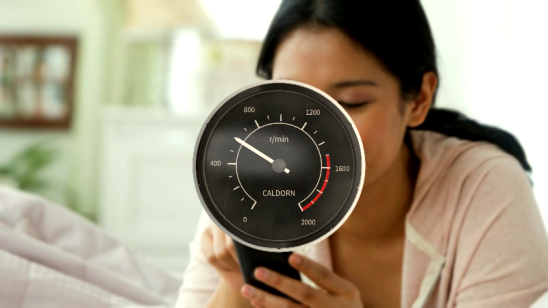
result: {"value": 600, "unit": "rpm"}
